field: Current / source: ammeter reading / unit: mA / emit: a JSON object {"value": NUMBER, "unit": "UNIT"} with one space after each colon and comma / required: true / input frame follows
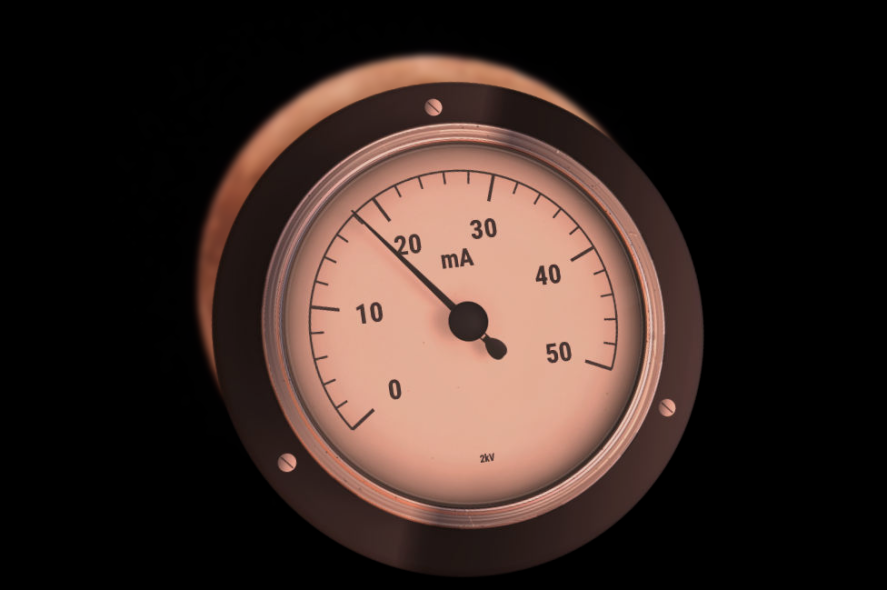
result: {"value": 18, "unit": "mA"}
